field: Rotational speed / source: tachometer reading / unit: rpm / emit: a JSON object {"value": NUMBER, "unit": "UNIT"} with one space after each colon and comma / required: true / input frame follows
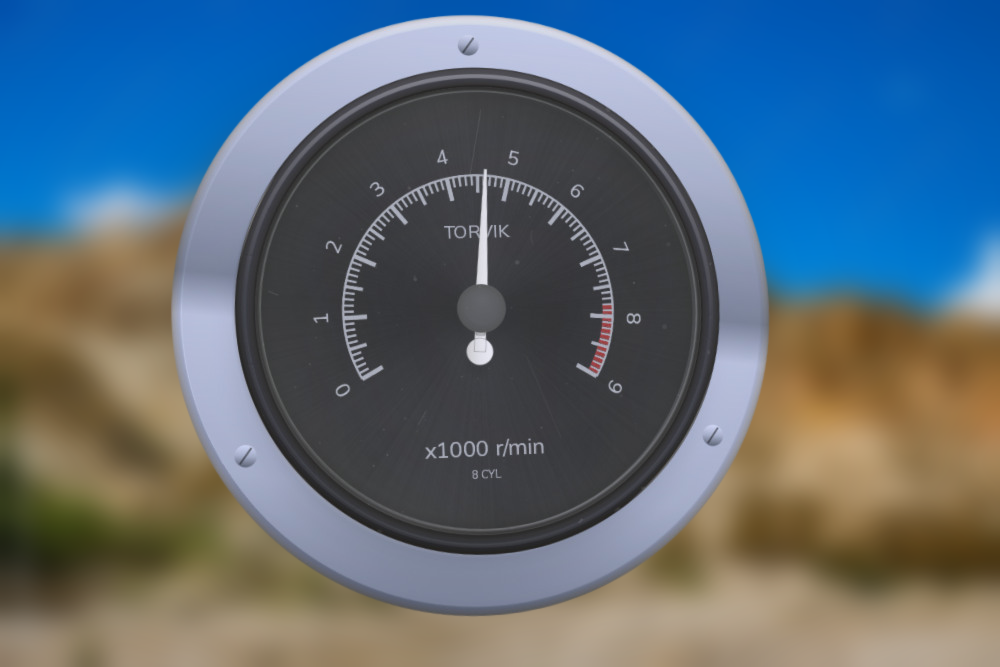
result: {"value": 4600, "unit": "rpm"}
